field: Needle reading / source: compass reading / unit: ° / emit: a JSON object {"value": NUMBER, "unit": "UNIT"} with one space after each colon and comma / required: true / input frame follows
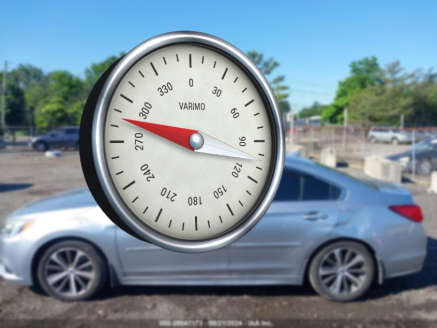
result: {"value": 285, "unit": "°"}
